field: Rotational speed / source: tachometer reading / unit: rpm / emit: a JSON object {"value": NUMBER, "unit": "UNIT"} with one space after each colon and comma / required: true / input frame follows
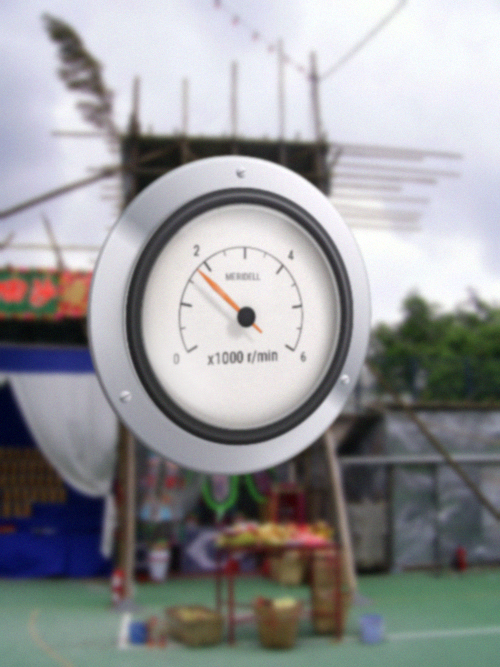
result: {"value": 1750, "unit": "rpm"}
